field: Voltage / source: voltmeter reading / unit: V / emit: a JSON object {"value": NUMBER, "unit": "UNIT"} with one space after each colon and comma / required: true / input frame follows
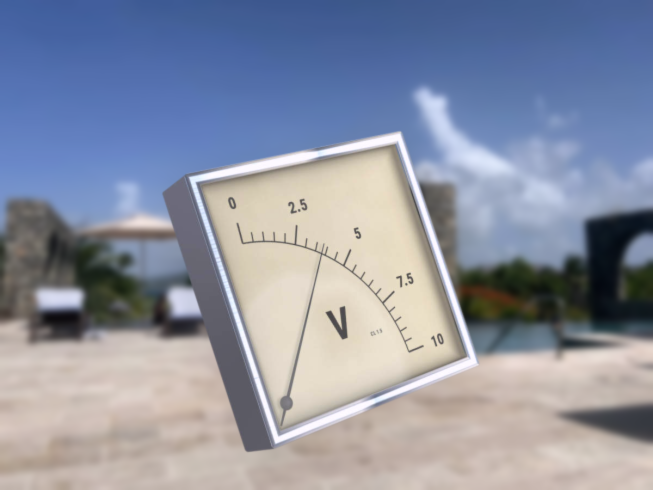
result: {"value": 3.75, "unit": "V"}
